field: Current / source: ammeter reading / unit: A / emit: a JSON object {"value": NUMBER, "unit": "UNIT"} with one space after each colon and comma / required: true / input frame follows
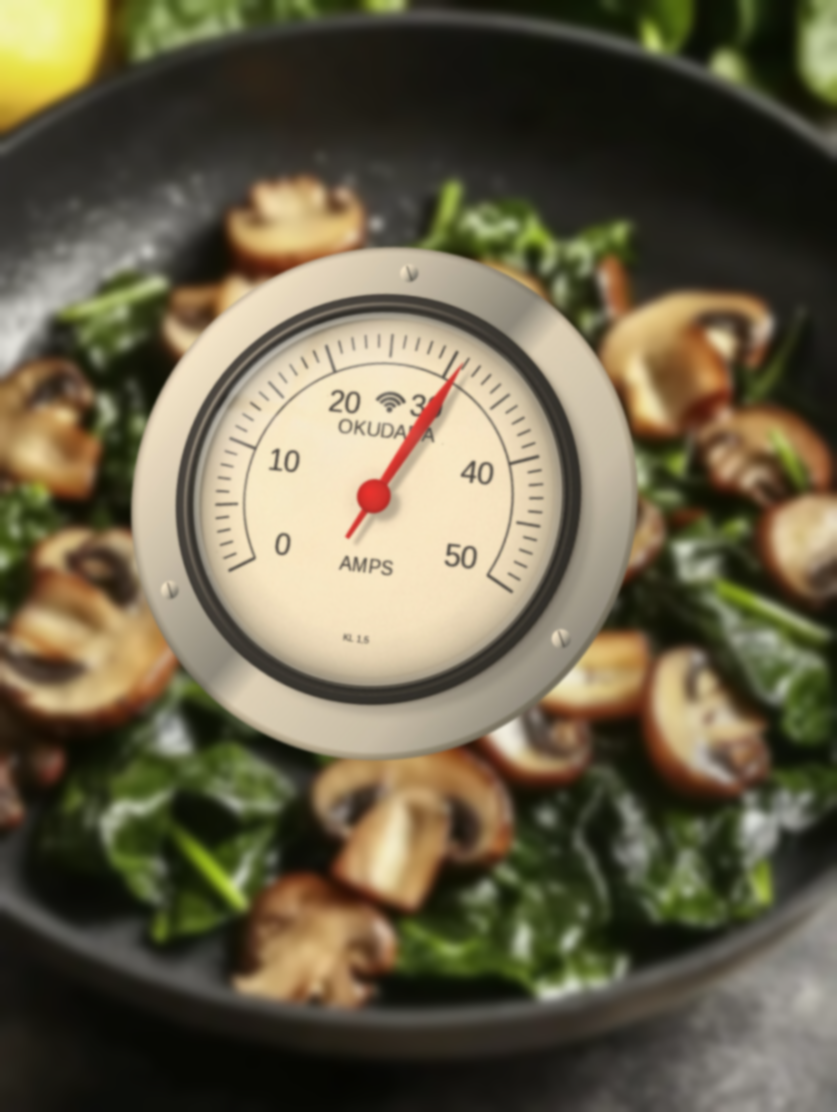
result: {"value": 31, "unit": "A"}
